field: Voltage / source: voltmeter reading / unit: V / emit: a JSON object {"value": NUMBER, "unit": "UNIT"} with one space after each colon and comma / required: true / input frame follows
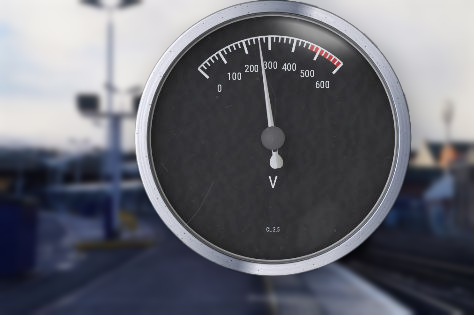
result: {"value": 260, "unit": "V"}
